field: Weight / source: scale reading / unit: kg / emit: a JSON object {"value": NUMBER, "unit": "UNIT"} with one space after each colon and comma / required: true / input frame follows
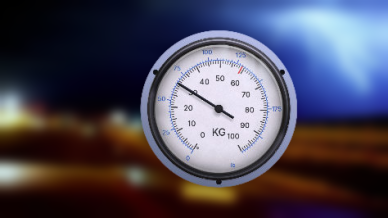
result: {"value": 30, "unit": "kg"}
